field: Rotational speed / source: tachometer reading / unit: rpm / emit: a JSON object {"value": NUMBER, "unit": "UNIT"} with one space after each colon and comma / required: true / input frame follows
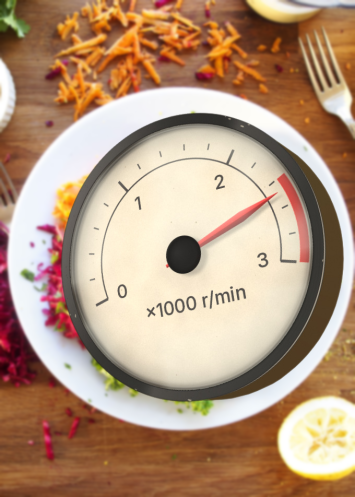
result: {"value": 2500, "unit": "rpm"}
